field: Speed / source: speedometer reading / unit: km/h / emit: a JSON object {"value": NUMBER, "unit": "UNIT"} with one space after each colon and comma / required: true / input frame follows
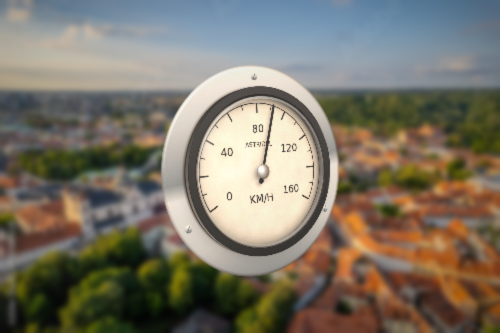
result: {"value": 90, "unit": "km/h"}
